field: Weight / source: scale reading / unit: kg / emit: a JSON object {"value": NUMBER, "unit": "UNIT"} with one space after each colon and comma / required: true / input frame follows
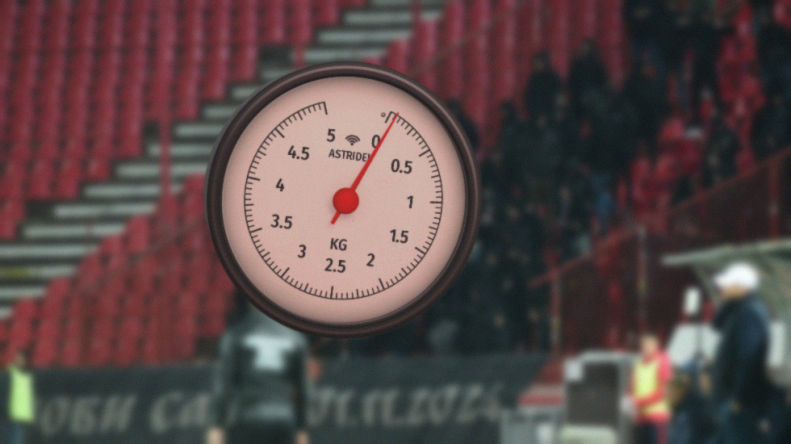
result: {"value": 0.05, "unit": "kg"}
